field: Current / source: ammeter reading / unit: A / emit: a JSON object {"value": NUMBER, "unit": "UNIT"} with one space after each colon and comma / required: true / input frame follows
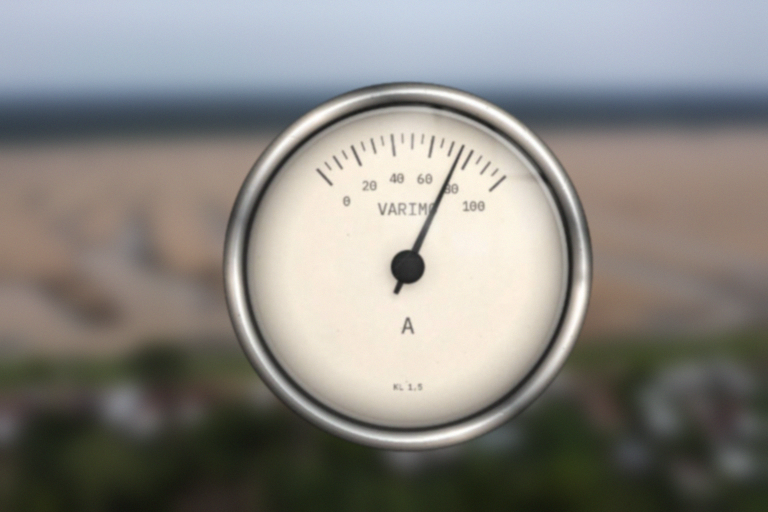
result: {"value": 75, "unit": "A"}
